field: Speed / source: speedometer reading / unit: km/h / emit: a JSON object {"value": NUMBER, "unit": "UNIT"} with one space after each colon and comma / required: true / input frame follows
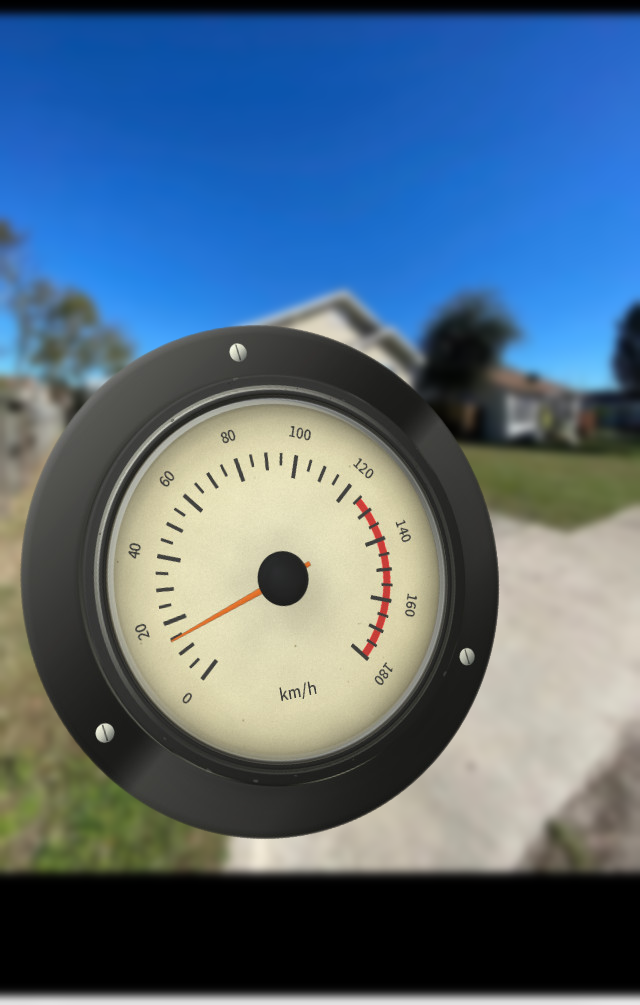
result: {"value": 15, "unit": "km/h"}
